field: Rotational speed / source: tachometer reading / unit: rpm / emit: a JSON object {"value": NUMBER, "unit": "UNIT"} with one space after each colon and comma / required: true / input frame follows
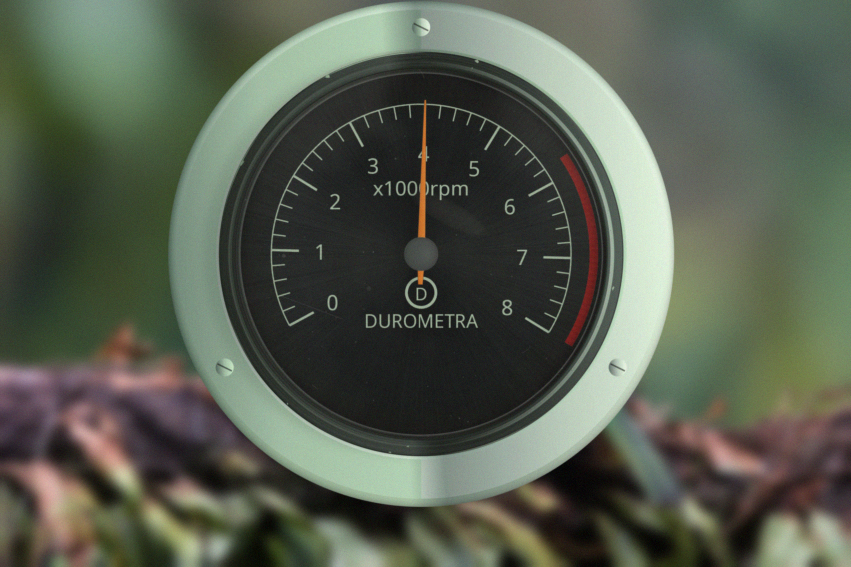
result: {"value": 4000, "unit": "rpm"}
